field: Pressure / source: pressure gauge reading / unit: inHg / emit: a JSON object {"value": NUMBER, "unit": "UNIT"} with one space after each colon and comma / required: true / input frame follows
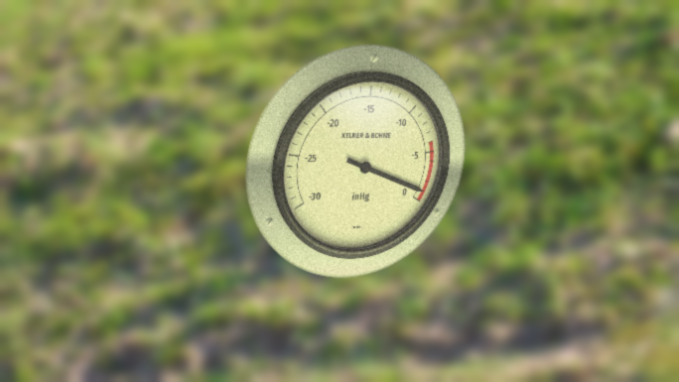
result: {"value": -1, "unit": "inHg"}
